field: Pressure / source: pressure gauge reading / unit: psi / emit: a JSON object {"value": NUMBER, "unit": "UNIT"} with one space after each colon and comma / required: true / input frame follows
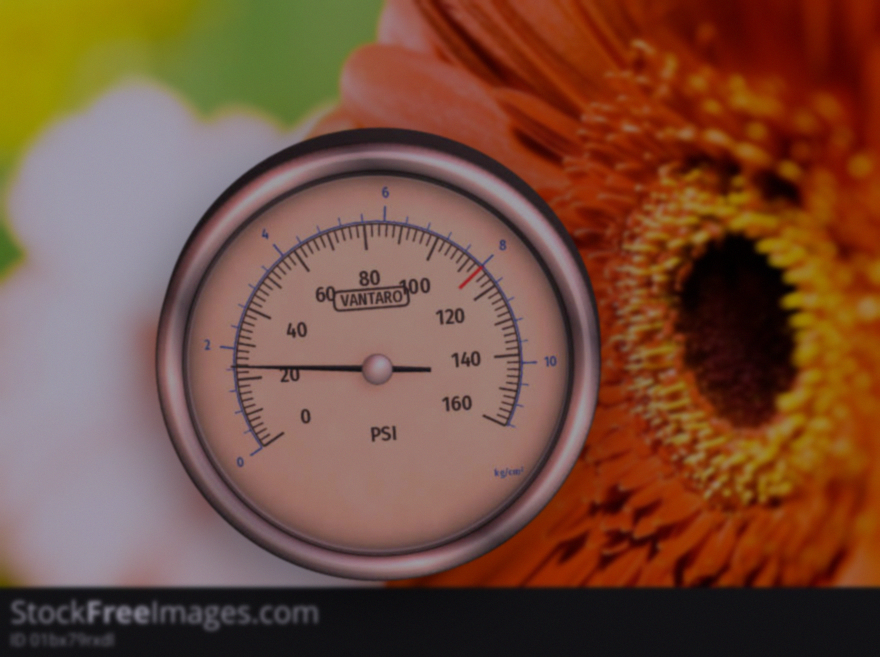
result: {"value": 24, "unit": "psi"}
